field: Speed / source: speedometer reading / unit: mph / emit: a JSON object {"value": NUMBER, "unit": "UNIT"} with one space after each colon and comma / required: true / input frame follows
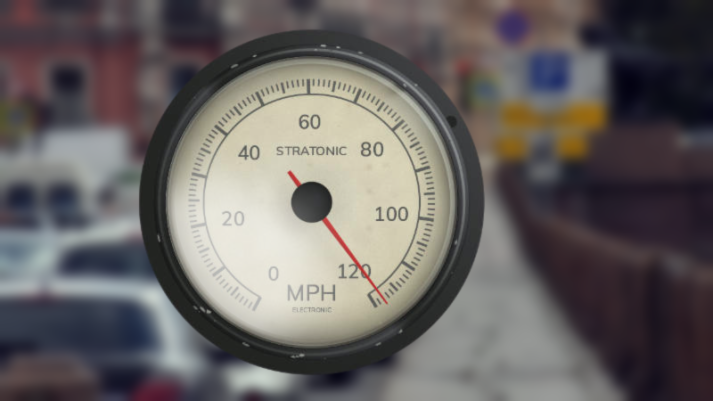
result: {"value": 118, "unit": "mph"}
